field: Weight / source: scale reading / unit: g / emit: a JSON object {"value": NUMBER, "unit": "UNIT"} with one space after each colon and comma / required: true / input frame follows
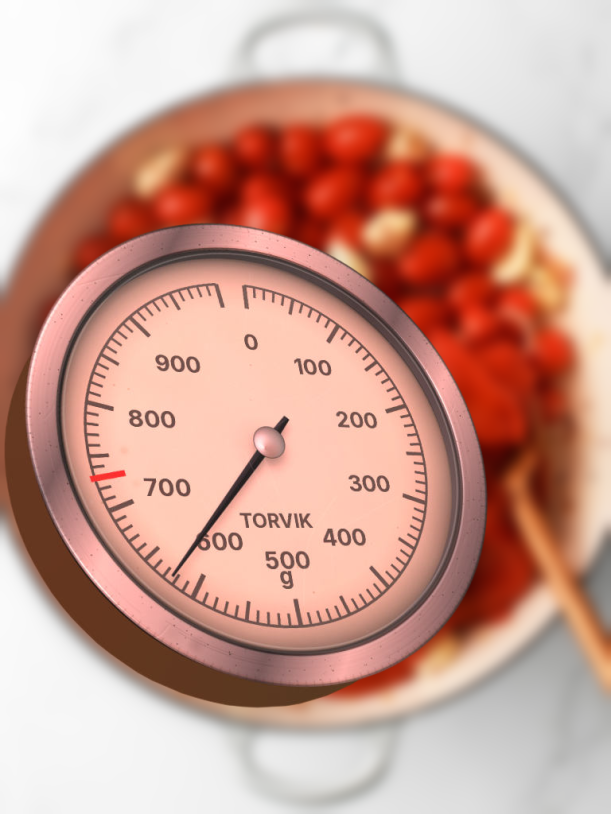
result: {"value": 625, "unit": "g"}
